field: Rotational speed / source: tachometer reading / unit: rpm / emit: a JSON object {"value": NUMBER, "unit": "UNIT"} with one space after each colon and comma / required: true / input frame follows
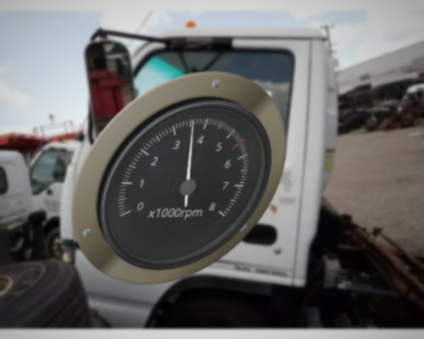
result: {"value": 3500, "unit": "rpm"}
